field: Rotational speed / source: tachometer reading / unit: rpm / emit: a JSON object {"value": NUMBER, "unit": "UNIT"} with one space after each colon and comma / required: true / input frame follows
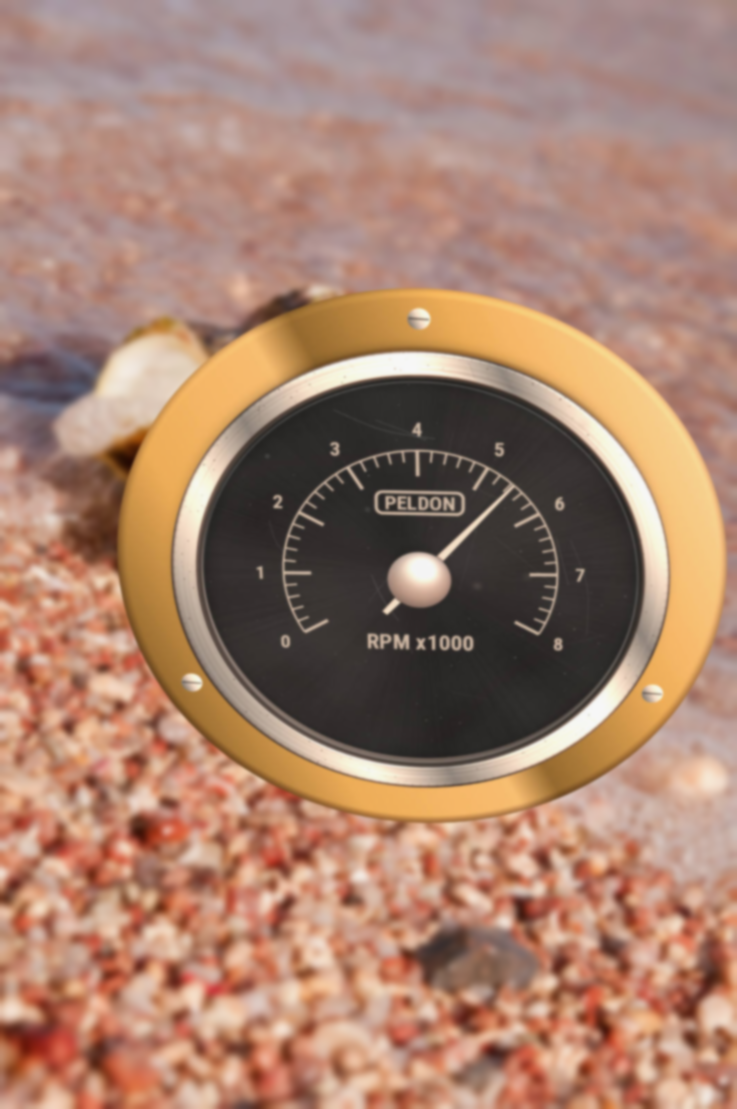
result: {"value": 5400, "unit": "rpm"}
